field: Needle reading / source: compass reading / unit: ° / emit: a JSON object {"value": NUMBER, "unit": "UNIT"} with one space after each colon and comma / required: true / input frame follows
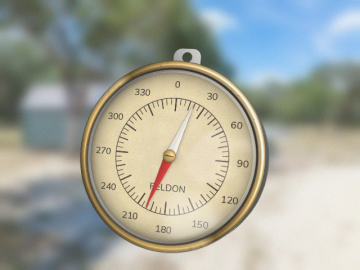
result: {"value": 200, "unit": "°"}
